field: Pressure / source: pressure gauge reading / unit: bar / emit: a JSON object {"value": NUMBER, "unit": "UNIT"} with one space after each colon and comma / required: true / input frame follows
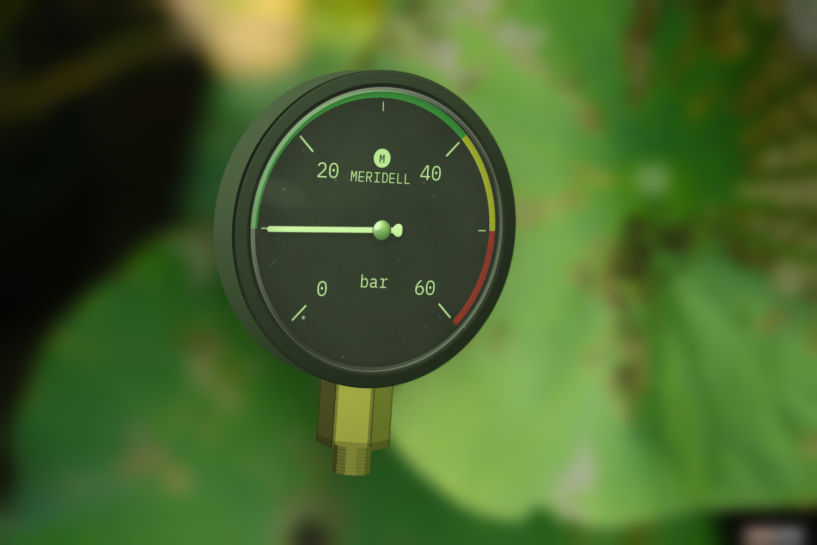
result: {"value": 10, "unit": "bar"}
